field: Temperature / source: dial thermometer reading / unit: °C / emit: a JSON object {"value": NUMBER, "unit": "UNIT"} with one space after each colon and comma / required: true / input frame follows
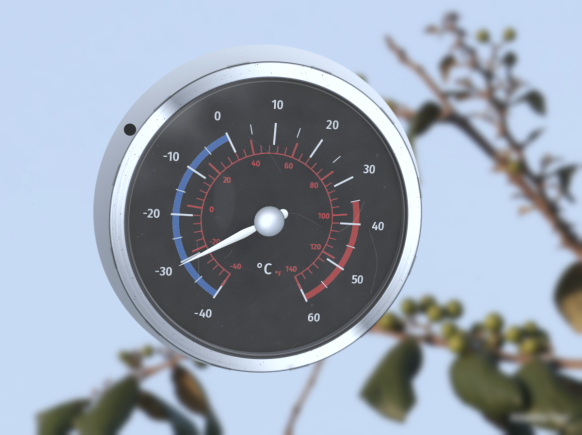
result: {"value": -30, "unit": "°C"}
